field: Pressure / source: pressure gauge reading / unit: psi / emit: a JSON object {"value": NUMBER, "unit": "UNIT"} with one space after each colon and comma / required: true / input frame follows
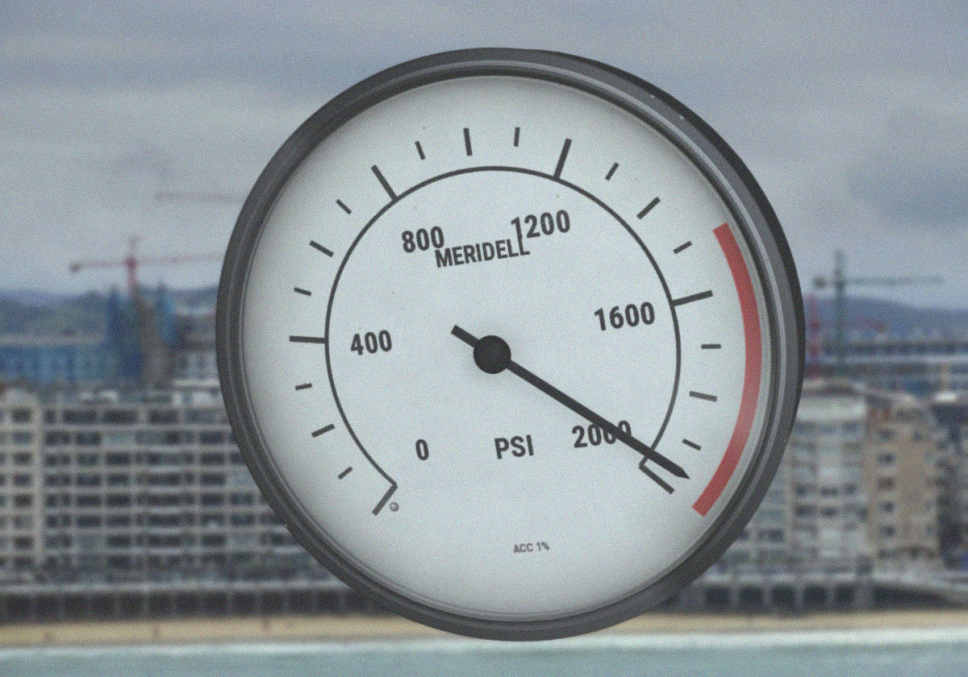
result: {"value": 1950, "unit": "psi"}
